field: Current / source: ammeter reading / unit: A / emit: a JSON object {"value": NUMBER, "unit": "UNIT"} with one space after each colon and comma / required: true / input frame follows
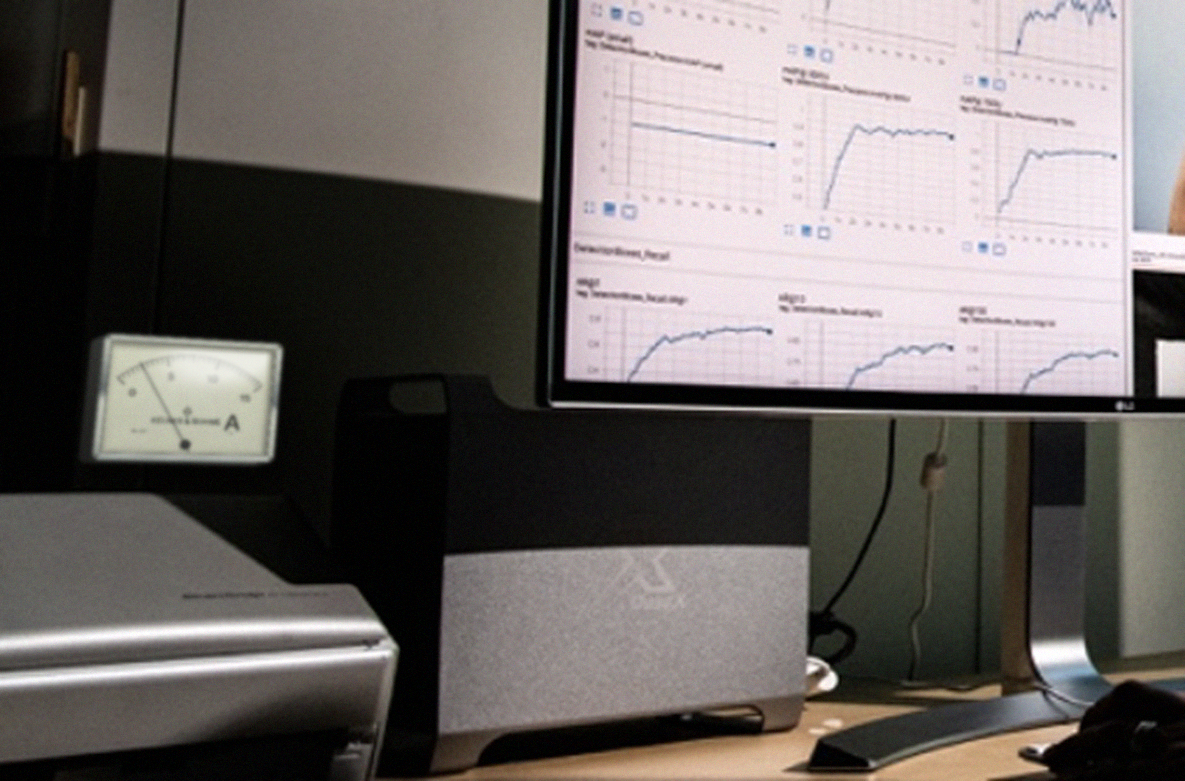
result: {"value": 2.5, "unit": "A"}
